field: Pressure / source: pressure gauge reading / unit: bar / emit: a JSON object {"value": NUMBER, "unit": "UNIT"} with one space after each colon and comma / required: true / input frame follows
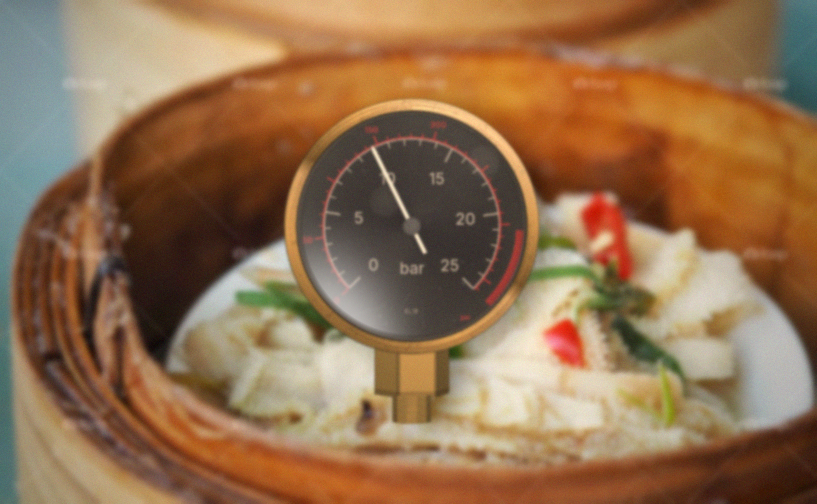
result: {"value": 10, "unit": "bar"}
